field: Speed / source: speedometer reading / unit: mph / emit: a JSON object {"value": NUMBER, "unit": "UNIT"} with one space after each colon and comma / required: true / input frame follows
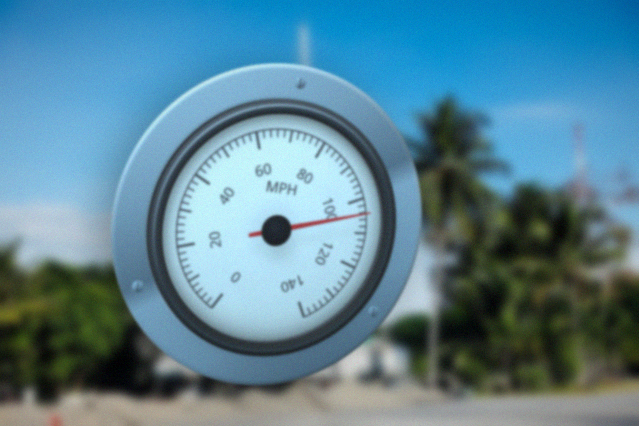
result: {"value": 104, "unit": "mph"}
